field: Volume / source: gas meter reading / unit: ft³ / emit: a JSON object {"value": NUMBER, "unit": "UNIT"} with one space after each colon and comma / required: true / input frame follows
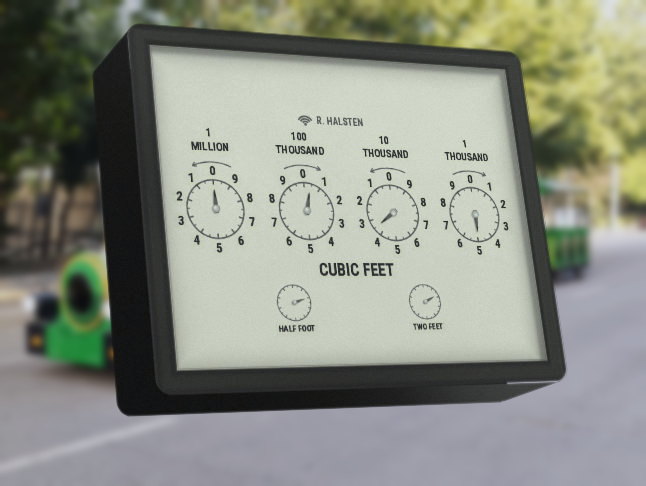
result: {"value": 3500, "unit": "ft³"}
